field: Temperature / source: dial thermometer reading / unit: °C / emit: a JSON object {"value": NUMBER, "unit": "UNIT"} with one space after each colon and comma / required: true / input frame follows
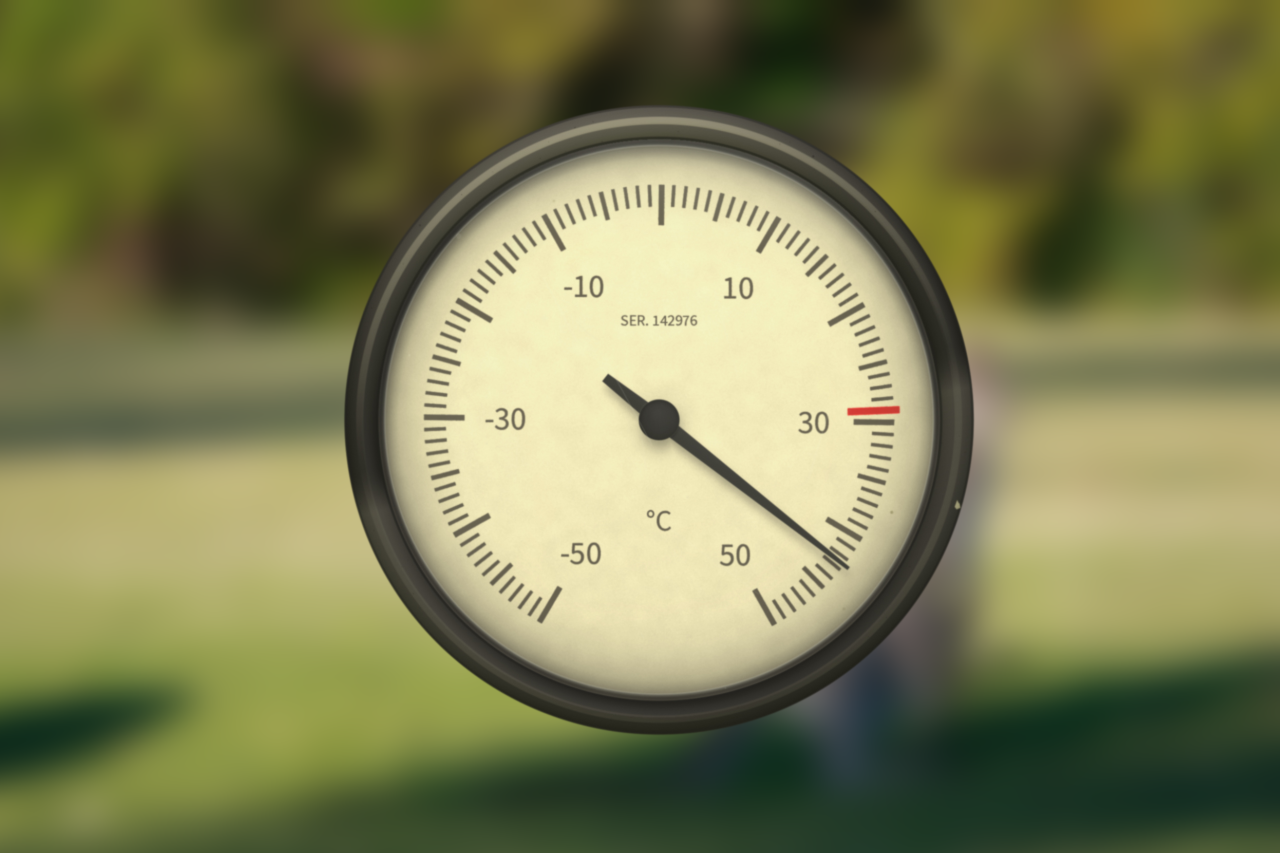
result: {"value": 42.5, "unit": "°C"}
